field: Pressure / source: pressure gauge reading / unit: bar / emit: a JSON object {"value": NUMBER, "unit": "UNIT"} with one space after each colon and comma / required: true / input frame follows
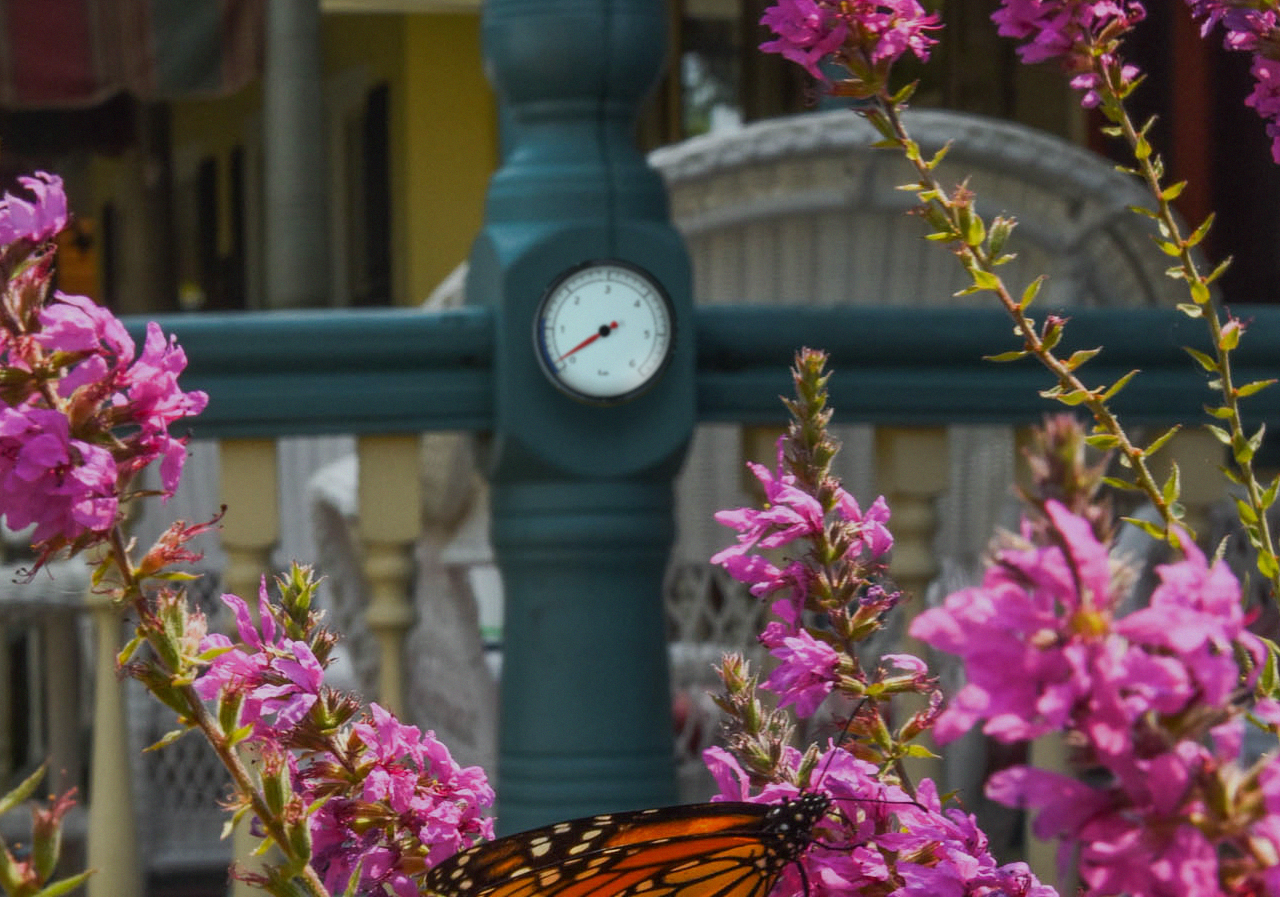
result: {"value": 0.2, "unit": "bar"}
